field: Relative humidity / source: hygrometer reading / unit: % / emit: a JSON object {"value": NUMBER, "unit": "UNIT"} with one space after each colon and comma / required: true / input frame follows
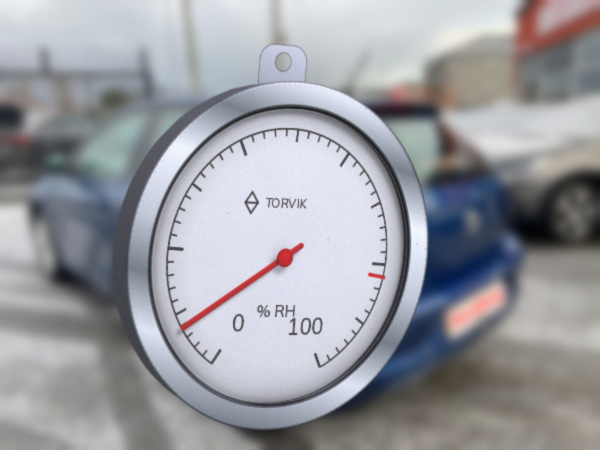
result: {"value": 8, "unit": "%"}
